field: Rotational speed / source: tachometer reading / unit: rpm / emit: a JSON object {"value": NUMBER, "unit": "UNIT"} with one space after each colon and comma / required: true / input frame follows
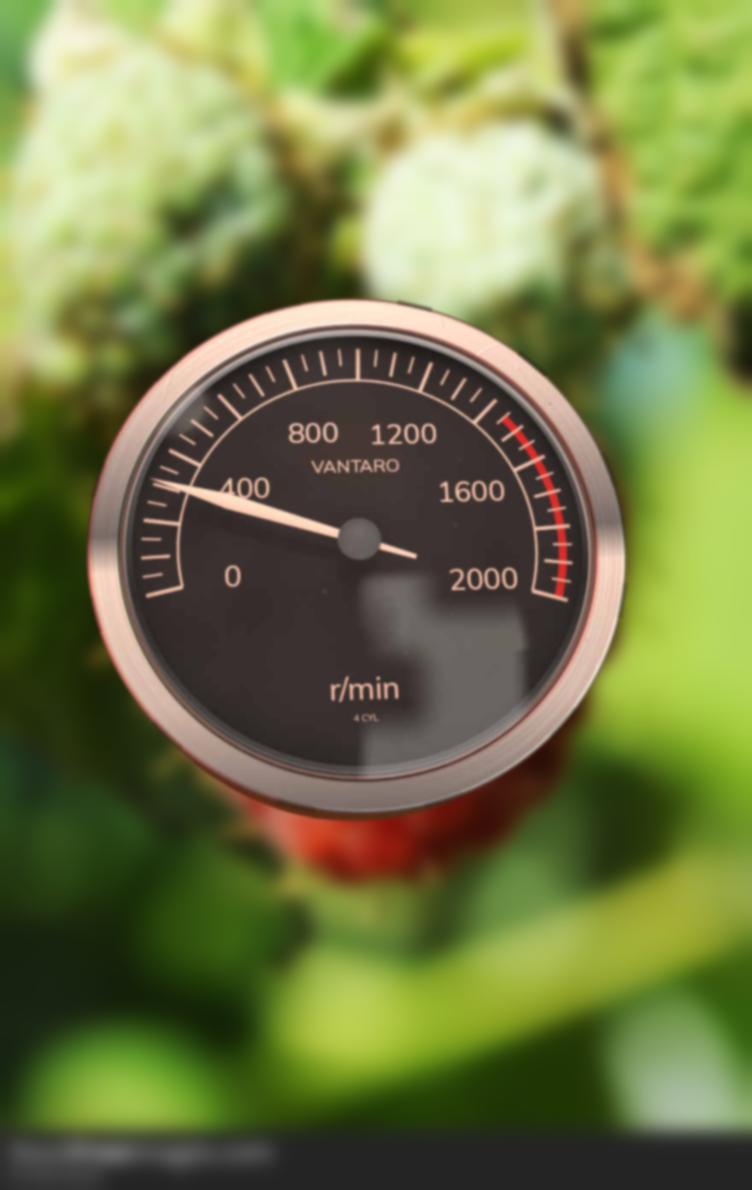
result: {"value": 300, "unit": "rpm"}
